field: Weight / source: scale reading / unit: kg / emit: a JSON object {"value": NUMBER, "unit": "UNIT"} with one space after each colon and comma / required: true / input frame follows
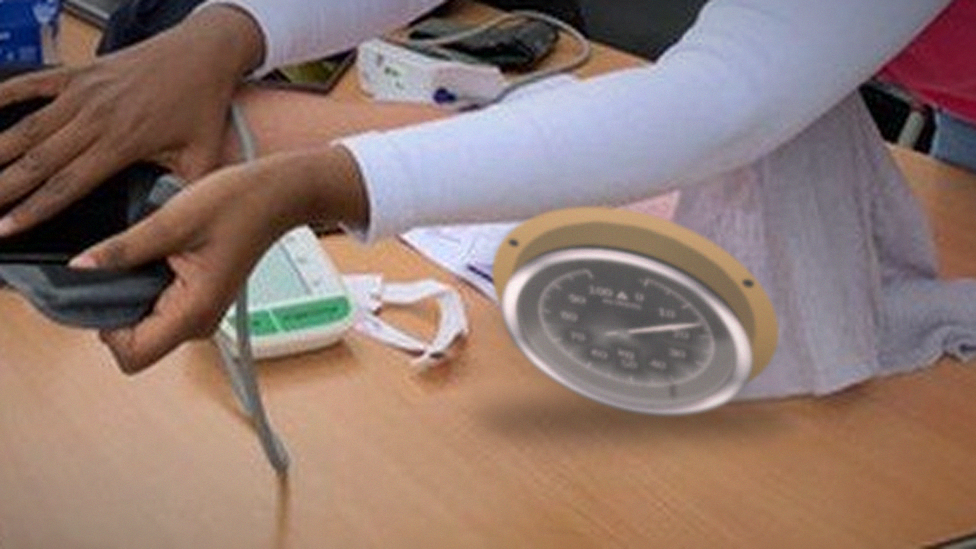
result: {"value": 15, "unit": "kg"}
